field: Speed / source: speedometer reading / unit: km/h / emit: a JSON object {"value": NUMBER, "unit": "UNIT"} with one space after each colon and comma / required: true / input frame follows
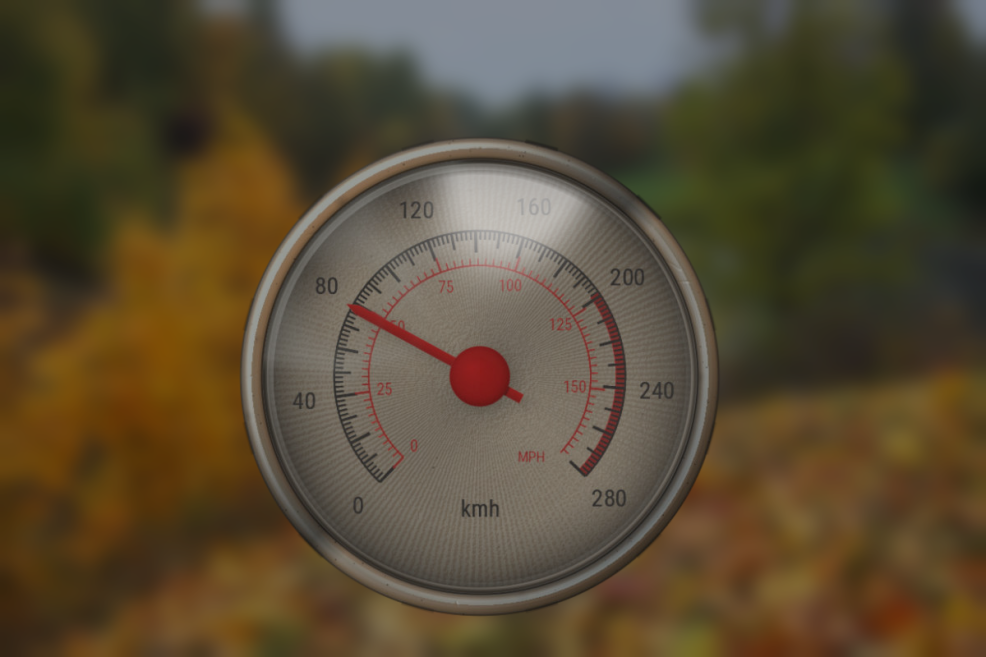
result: {"value": 78, "unit": "km/h"}
